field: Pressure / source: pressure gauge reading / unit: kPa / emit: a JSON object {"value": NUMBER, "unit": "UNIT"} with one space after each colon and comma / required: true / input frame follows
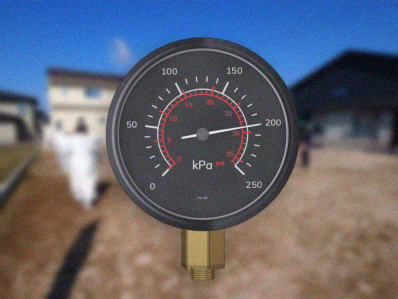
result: {"value": 200, "unit": "kPa"}
